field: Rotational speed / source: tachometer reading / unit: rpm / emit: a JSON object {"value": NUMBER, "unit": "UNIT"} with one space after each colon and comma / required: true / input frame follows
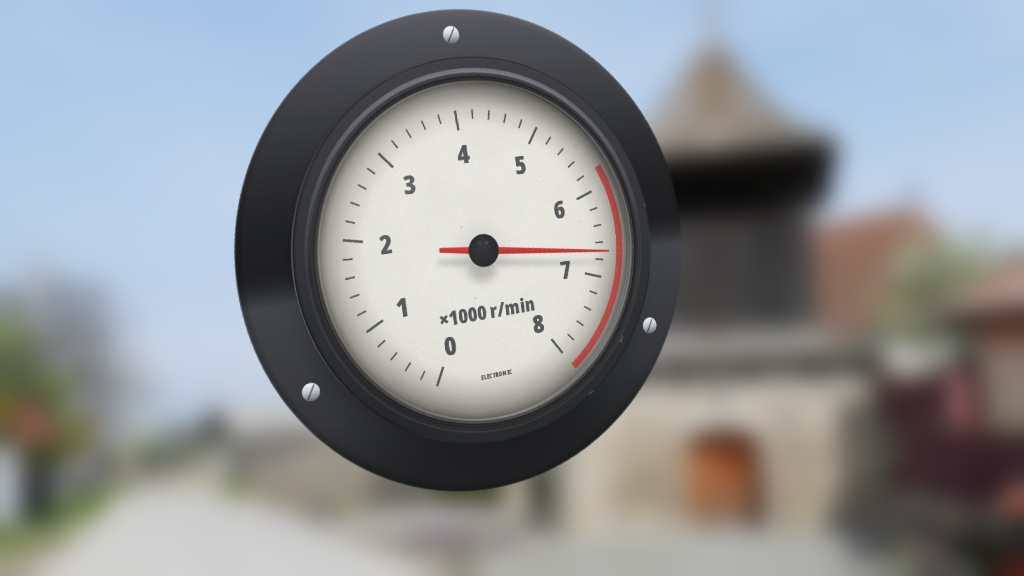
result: {"value": 6700, "unit": "rpm"}
